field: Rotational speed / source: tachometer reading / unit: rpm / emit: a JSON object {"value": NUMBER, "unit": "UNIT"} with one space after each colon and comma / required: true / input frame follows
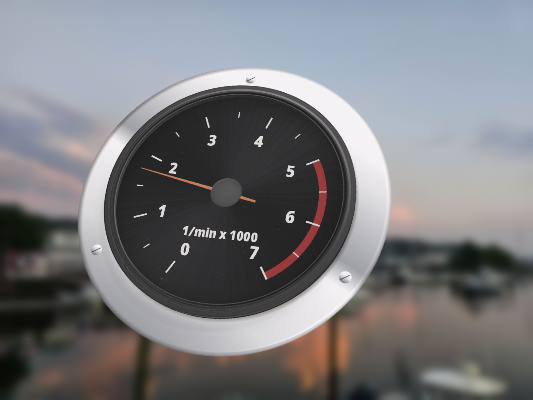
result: {"value": 1750, "unit": "rpm"}
